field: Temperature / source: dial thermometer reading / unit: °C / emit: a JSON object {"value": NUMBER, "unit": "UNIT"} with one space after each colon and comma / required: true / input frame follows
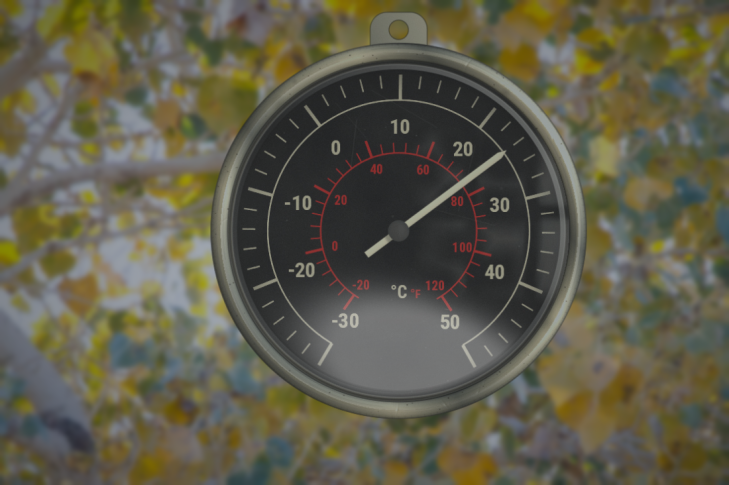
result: {"value": 24, "unit": "°C"}
